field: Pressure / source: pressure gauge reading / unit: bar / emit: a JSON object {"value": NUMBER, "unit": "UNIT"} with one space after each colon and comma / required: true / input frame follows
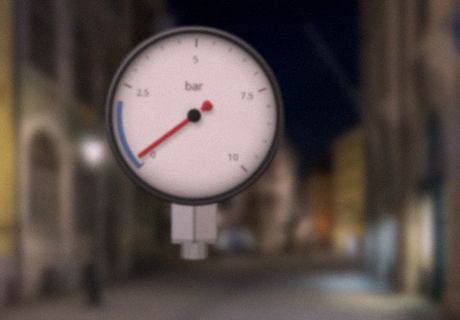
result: {"value": 0.25, "unit": "bar"}
